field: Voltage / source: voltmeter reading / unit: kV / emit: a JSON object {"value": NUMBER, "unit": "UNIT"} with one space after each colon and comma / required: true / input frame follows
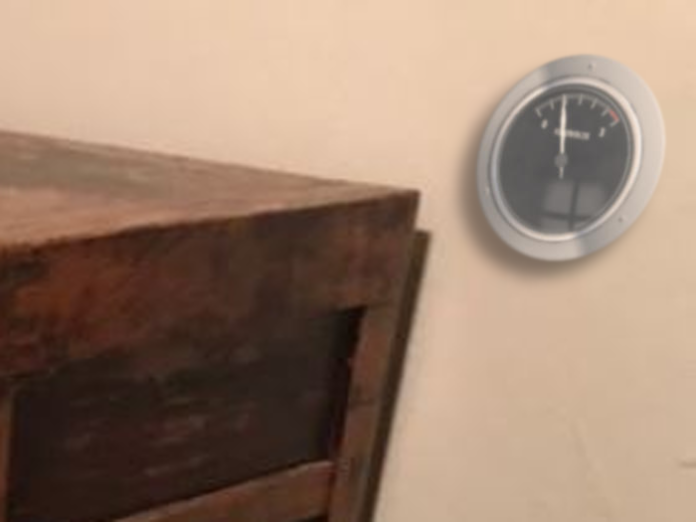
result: {"value": 1, "unit": "kV"}
